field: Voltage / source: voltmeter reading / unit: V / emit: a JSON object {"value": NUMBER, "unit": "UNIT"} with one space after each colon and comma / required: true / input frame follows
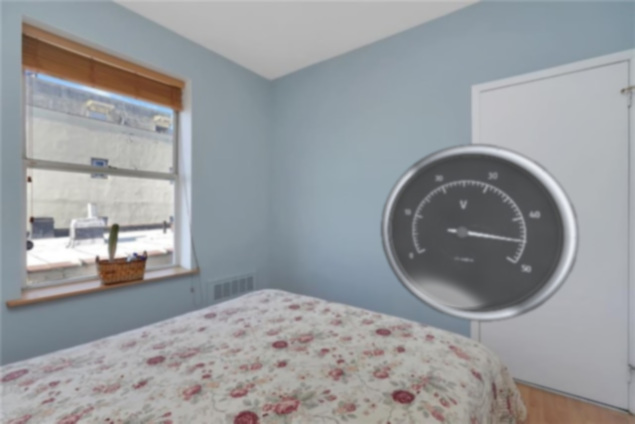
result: {"value": 45, "unit": "V"}
